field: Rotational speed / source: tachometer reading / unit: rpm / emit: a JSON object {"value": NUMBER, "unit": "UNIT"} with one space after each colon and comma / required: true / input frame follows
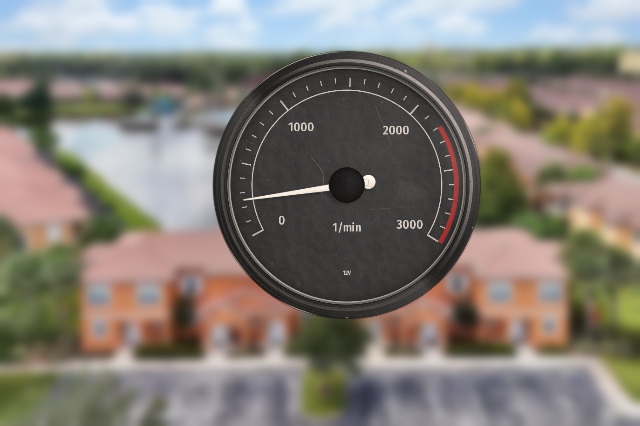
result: {"value": 250, "unit": "rpm"}
